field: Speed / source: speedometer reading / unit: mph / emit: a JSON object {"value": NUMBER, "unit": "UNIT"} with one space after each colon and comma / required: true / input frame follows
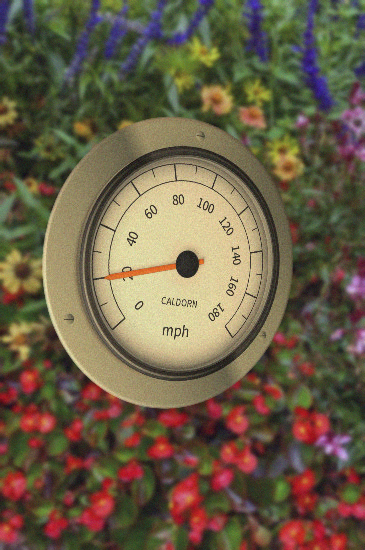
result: {"value": 20, "unit": "mph"}
